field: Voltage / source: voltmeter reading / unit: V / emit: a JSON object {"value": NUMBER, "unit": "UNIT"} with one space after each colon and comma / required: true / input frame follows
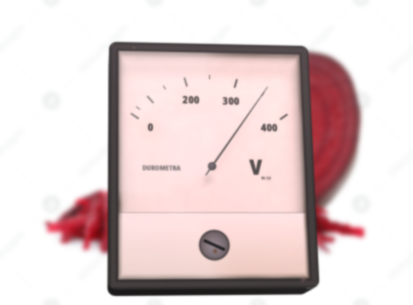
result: {"value": 350, "unit": "V"}
